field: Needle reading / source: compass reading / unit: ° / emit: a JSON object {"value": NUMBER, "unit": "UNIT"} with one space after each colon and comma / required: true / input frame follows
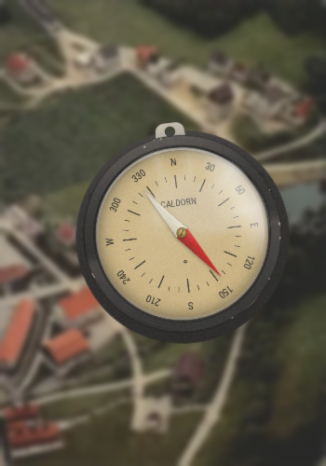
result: {"value": 145, "unit": "°"}
